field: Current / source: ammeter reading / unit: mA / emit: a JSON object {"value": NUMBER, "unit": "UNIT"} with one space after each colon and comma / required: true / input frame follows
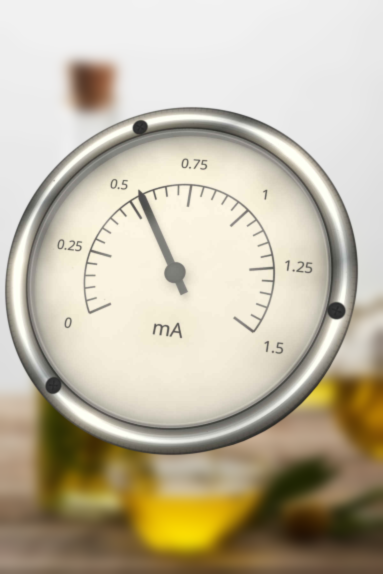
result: {"value": 0.55, "unit": "mA"}
